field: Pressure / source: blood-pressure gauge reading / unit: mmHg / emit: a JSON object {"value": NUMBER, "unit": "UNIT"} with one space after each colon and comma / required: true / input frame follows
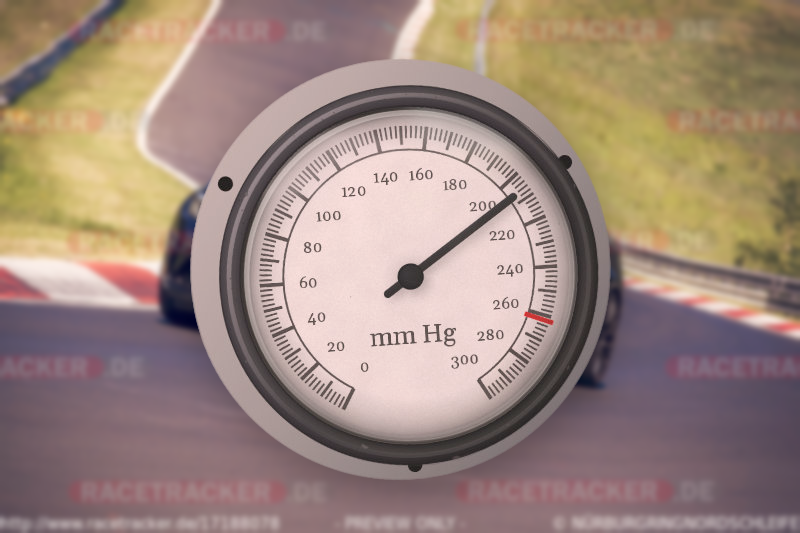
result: {"value": 206, "unit": "mmHg"}
